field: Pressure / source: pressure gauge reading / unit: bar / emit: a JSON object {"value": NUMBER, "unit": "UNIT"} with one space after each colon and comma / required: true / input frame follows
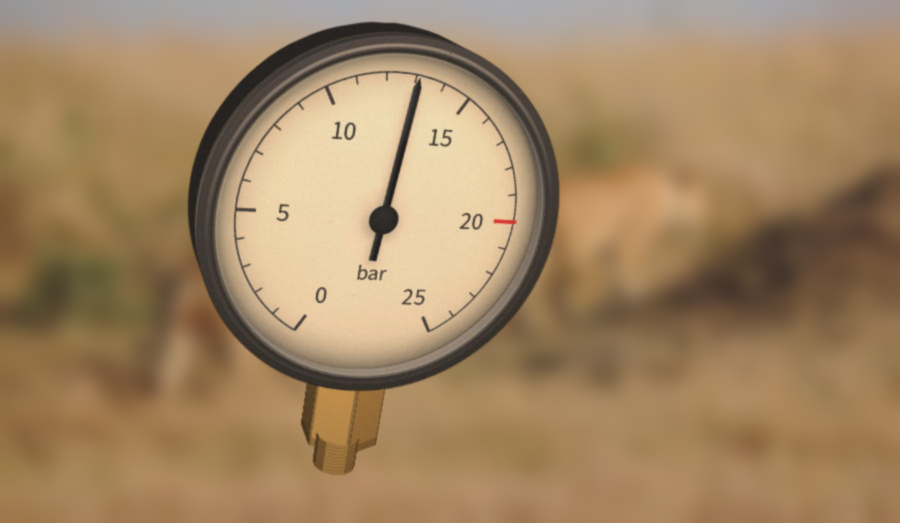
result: {"value": 13, "unit": "bar"}
